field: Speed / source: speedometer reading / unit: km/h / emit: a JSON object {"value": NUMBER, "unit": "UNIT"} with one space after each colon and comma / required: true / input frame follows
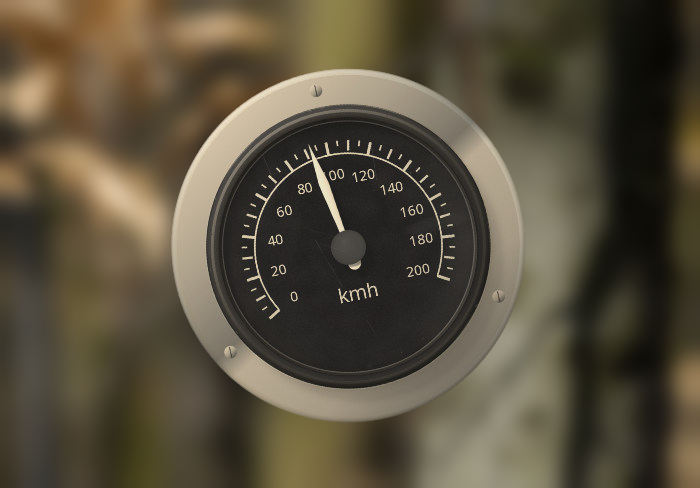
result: {"value": 92.5, "unit": "km/h"}
